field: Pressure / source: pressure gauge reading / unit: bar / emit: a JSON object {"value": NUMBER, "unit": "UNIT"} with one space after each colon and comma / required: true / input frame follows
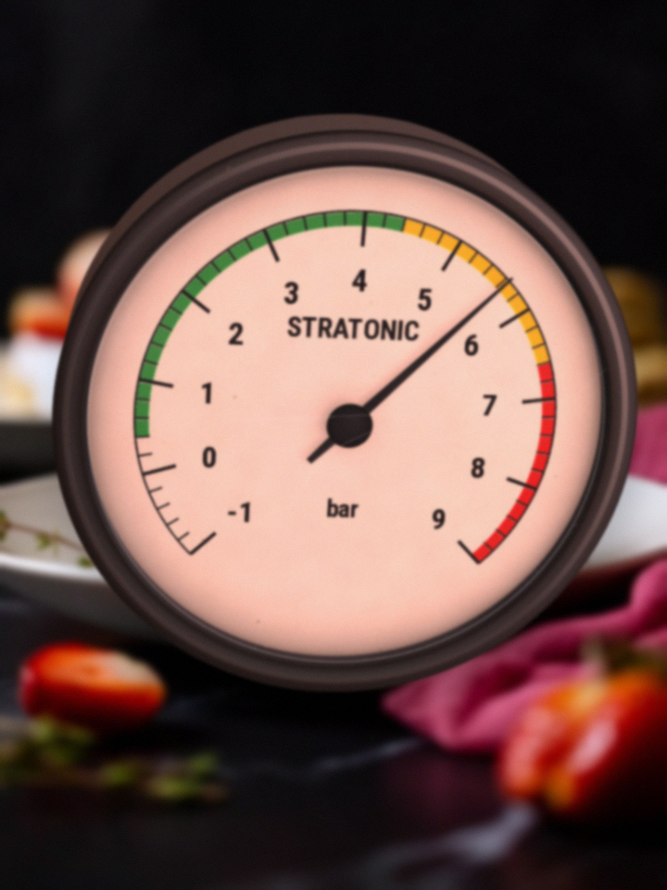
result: {"value": 5.6, "unit": "bar"}
